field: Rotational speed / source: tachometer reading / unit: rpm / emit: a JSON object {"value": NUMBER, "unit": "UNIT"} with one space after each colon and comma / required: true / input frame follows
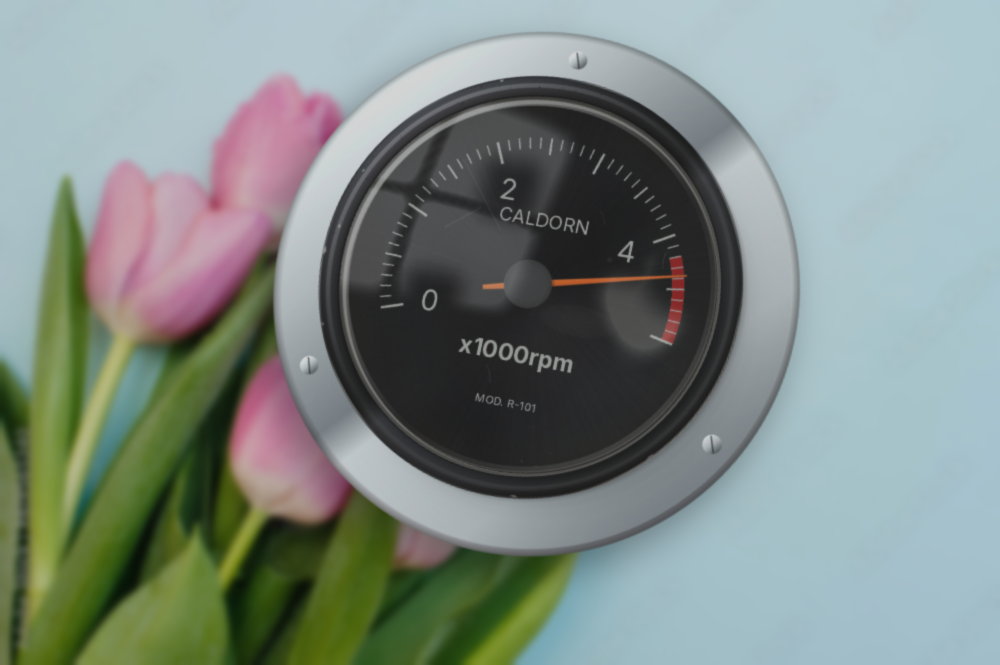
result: {"value": 4400, "unit": "rpm"}
